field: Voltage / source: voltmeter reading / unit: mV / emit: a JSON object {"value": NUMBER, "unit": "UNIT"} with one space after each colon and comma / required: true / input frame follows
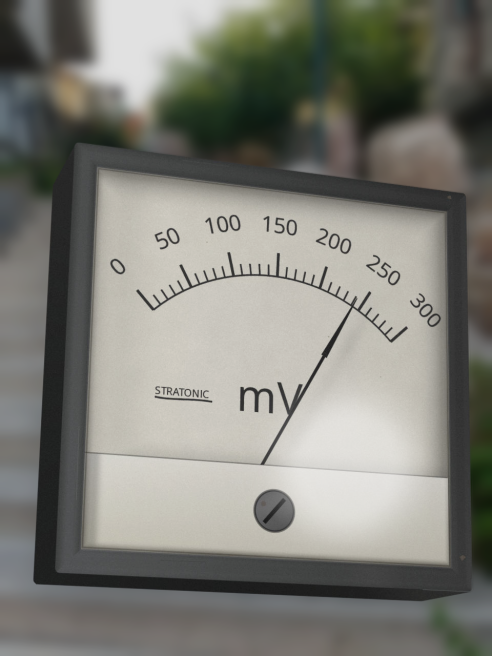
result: {"value": 240, "unit": "mV"}
